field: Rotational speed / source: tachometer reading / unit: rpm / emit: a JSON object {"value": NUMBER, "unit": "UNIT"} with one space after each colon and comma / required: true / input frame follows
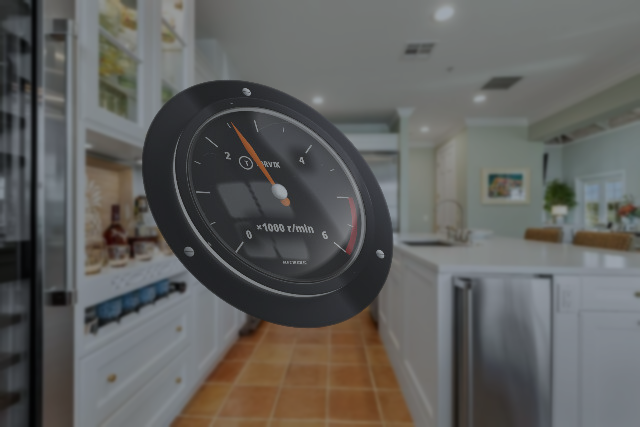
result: {"value": 2500, "unit": "rpm"}
